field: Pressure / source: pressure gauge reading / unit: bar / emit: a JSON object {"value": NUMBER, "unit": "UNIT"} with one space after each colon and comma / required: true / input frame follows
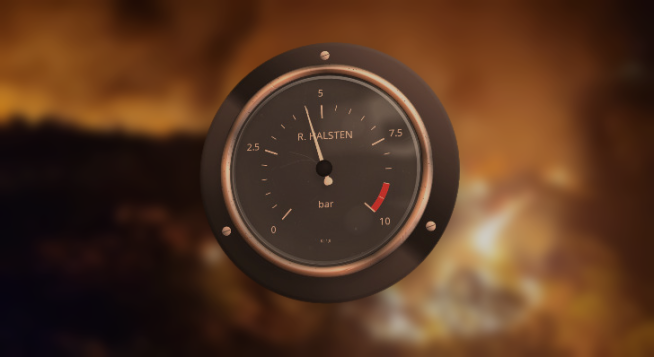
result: {"value": 4.5, "unit": "bar"}
